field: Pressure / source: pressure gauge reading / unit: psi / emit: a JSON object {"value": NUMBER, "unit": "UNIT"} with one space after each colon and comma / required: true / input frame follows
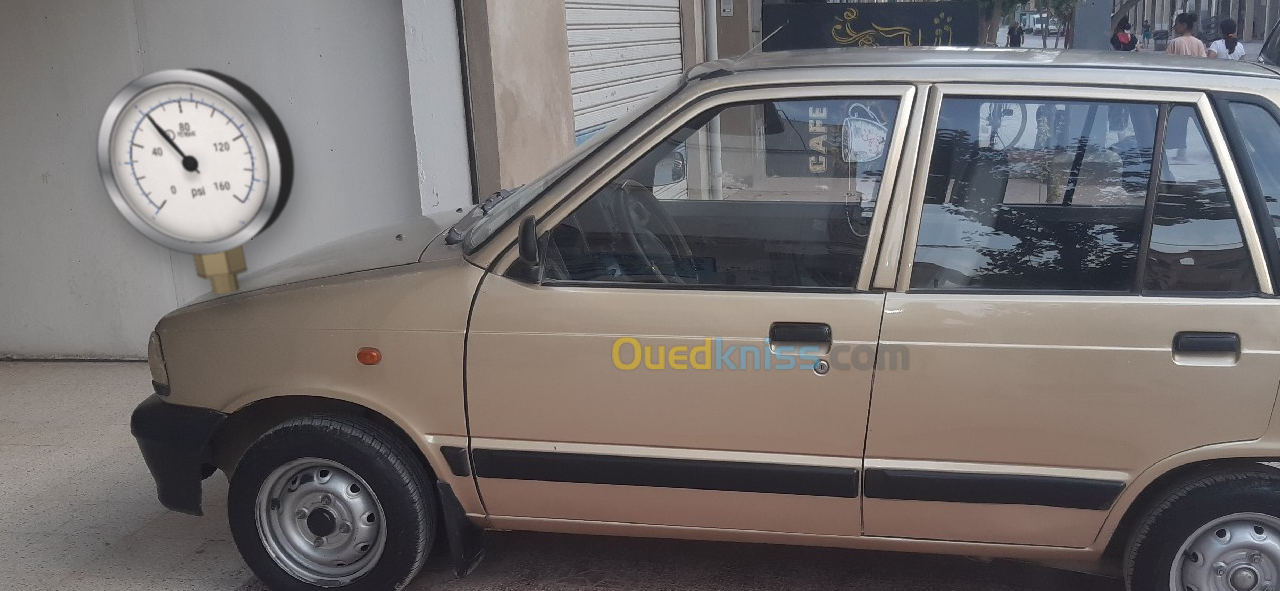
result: {"value": 60, "unit": "psi"}
